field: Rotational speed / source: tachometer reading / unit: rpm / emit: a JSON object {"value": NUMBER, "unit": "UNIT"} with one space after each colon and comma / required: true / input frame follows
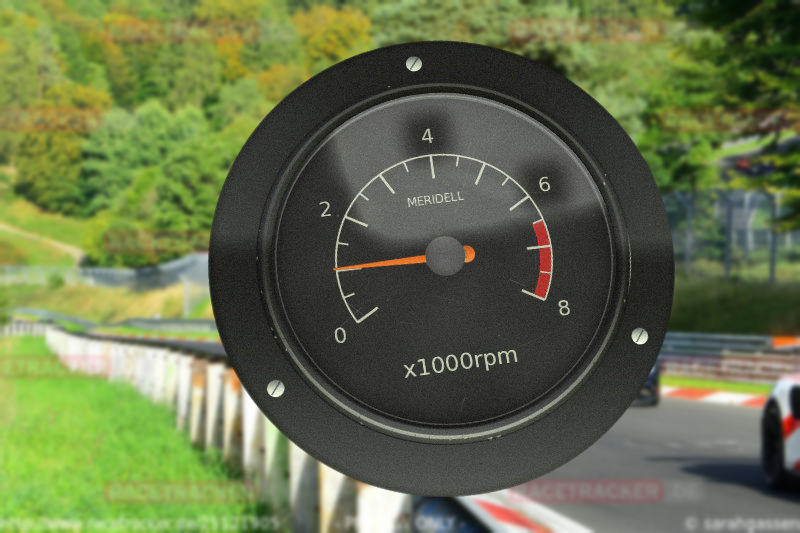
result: {"value": 1000, "unit": "rpm"}
